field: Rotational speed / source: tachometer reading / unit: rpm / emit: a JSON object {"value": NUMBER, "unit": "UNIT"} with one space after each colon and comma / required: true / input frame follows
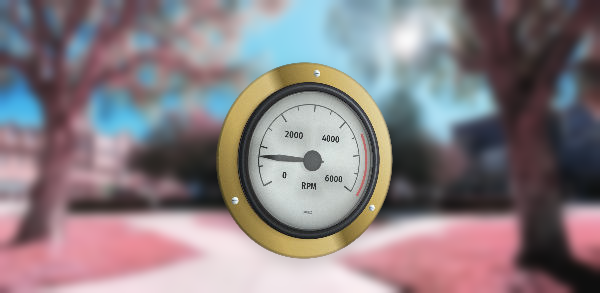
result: {"value": 750, "unit": "rpm"}
